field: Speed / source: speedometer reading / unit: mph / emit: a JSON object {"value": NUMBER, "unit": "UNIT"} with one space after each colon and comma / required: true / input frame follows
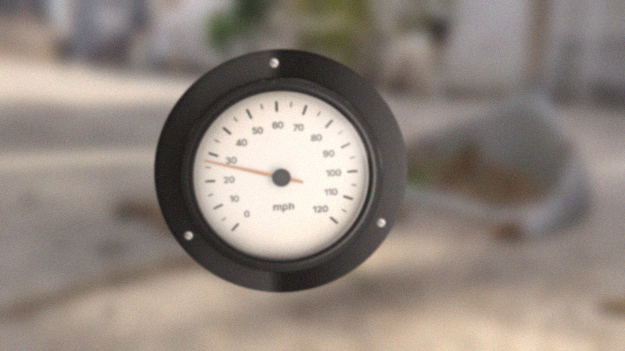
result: {"value": 27.5, "unit": "mph"}
